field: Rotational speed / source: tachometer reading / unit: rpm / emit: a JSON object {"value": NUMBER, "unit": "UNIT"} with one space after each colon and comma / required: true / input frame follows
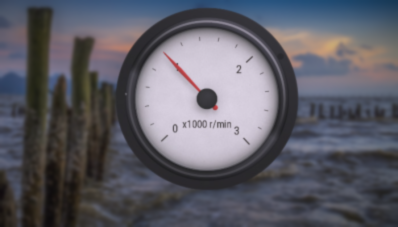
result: {"value": 1000, "unit": "rpm"}
